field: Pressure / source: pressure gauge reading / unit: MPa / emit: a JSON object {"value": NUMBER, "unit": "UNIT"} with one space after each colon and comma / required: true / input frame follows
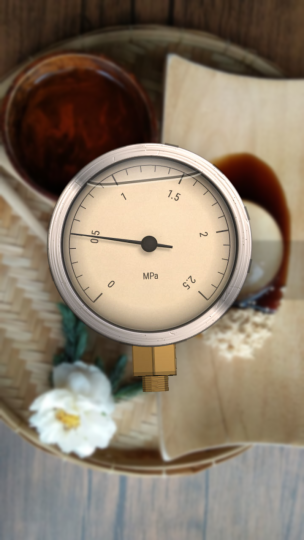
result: {"value": 0.5, "unit": "MPa"}
